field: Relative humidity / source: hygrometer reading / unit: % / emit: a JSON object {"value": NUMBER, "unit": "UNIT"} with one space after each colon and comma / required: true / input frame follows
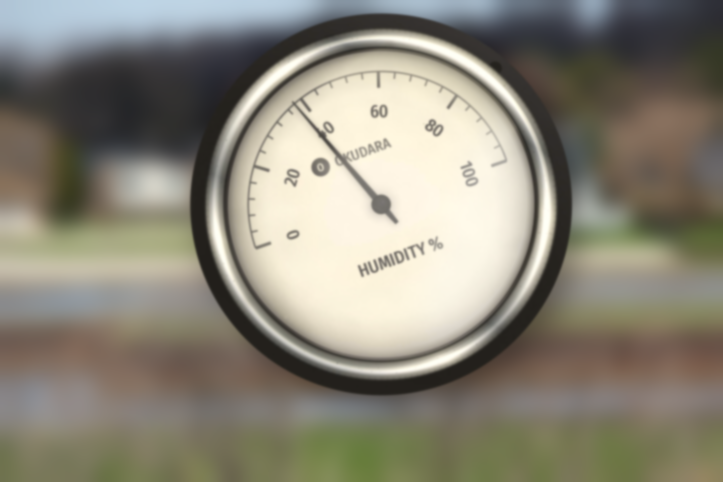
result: {"value": 38, "unit": "%"}
